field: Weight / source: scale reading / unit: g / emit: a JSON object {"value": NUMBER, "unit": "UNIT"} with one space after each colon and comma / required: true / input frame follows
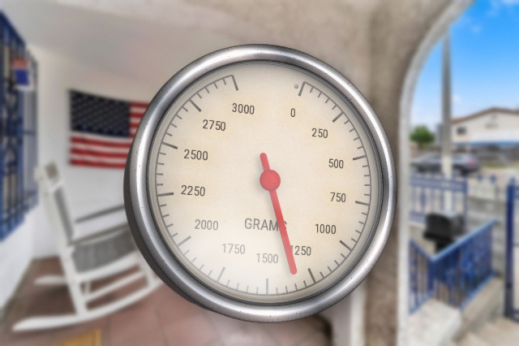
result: {"value": 1350, "unit": "g"}
